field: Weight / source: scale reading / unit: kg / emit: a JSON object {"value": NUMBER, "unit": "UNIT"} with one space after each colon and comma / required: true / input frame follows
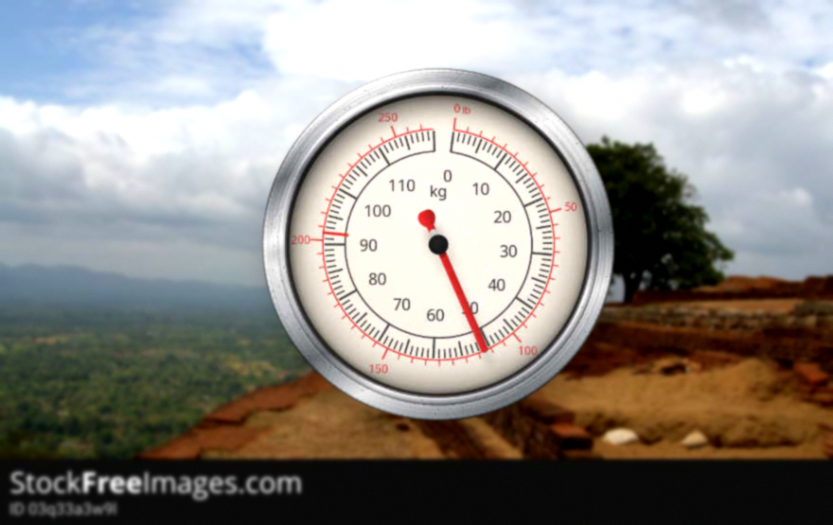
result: {"value": 51, "unit": "kg"}
